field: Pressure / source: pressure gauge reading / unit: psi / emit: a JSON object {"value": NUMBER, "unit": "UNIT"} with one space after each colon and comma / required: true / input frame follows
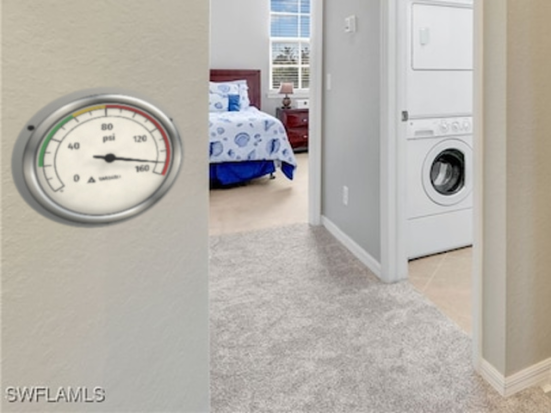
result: {"value": 150, "unit": "psi"}
